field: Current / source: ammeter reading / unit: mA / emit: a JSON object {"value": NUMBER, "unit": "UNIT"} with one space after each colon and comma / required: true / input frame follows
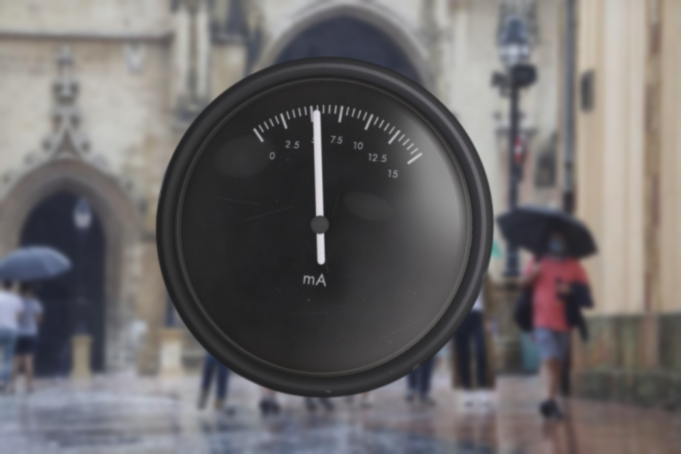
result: {"value": 5.5, "unit": "mA"}
